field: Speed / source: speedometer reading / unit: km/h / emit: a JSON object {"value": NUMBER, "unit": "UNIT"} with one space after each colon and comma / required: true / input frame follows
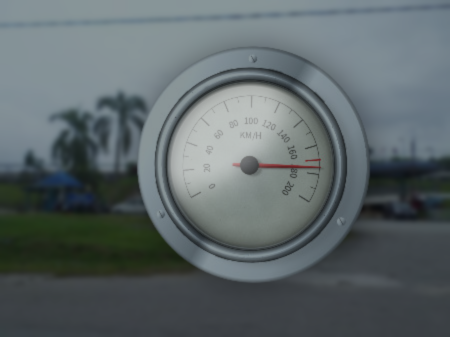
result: {"value": 175, "unit": "km/h"}
